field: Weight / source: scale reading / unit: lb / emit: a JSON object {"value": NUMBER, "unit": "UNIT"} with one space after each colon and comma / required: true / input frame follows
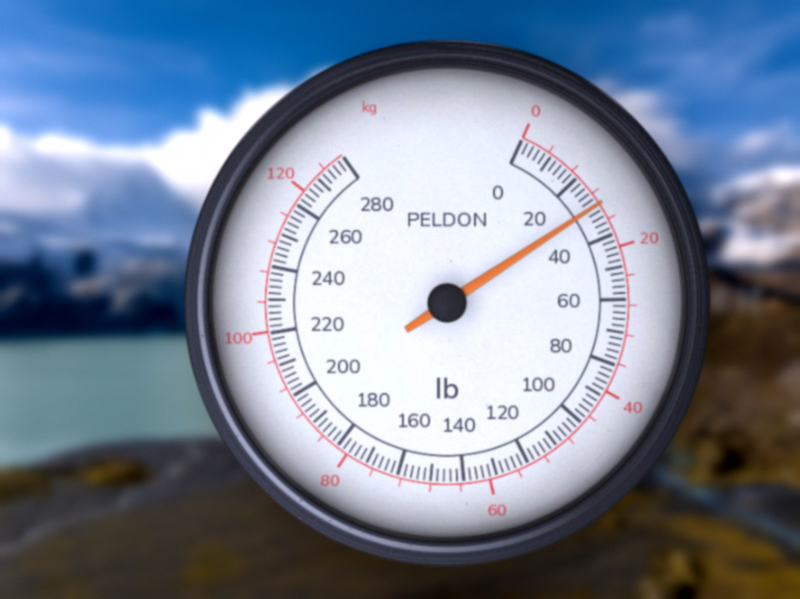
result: {"value": 30, "unit": "lb"}
